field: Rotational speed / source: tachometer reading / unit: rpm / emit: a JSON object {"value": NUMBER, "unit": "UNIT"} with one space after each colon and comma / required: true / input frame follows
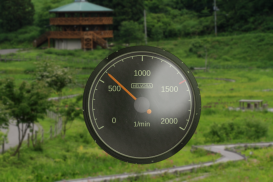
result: {"value": 600, "unit": "rpm"}
